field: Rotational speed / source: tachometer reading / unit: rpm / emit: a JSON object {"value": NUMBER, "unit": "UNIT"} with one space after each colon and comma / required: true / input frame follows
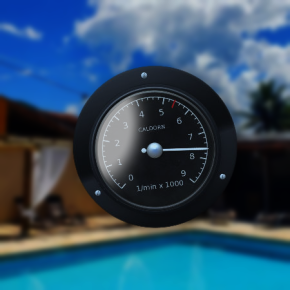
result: {"value": 7600, "unit": "rpm"}
